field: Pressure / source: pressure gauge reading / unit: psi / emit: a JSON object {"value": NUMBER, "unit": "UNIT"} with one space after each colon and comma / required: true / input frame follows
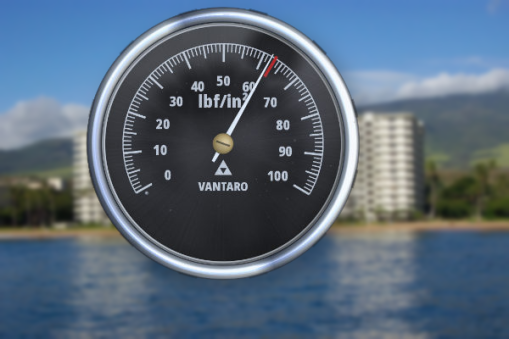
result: {"value": 62, "unit": "psi"}
